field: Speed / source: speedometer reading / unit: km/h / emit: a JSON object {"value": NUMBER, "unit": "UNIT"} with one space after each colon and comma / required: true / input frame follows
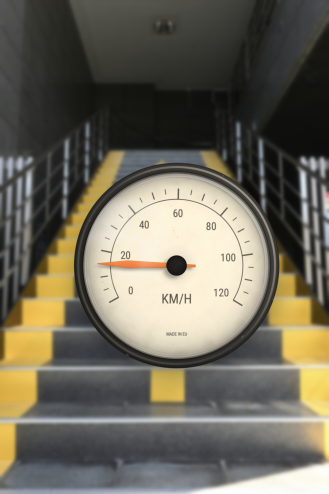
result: {"value": 15, "unit": "km/h"}
